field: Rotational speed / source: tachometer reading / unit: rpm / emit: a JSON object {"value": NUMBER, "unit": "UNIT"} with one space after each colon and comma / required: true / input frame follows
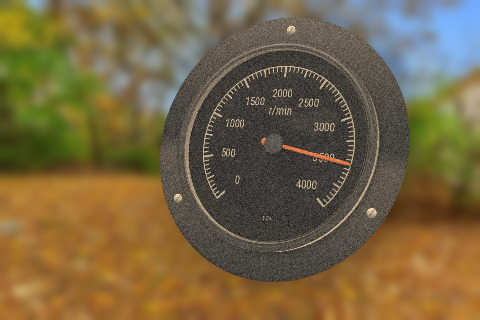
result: {"value": 3500, "unit": "rpm"}
